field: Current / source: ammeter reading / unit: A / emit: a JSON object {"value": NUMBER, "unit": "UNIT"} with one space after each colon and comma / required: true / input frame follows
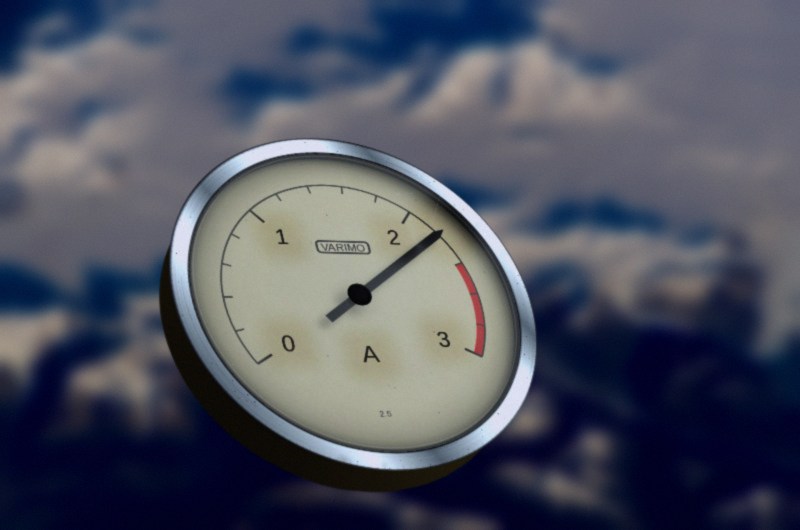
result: {"value": 2.2, "unit": "A"}
